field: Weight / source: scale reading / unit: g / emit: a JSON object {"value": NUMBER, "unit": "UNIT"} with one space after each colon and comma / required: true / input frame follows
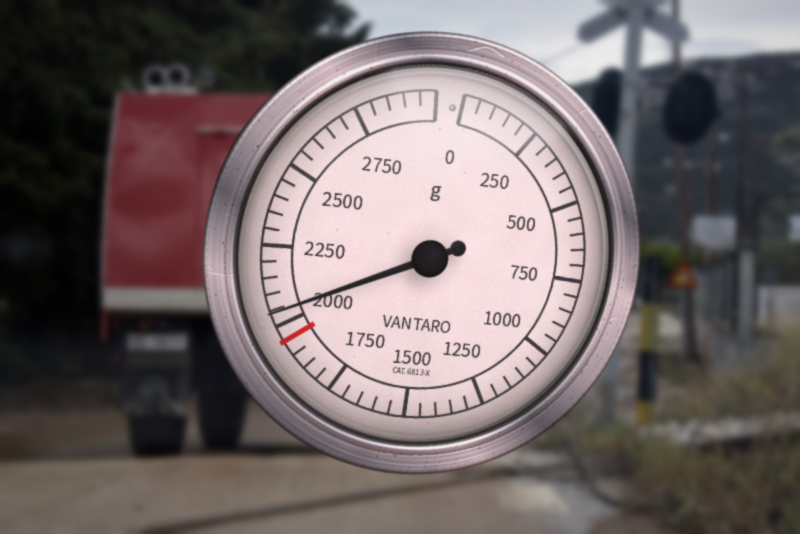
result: {"value": 2050, "unit": "g"}
